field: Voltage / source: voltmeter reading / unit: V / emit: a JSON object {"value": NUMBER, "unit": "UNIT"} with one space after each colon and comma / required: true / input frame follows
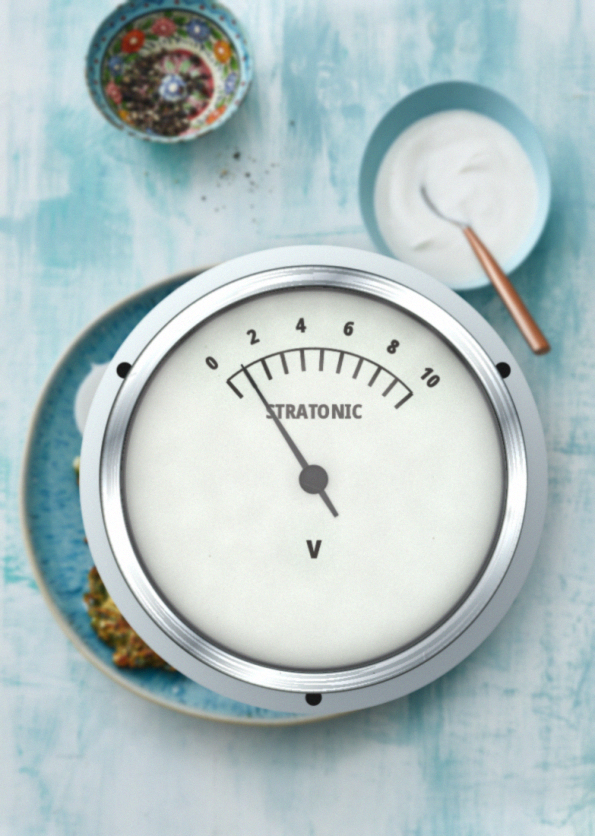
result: {"value": 1, "unit": "V"}
